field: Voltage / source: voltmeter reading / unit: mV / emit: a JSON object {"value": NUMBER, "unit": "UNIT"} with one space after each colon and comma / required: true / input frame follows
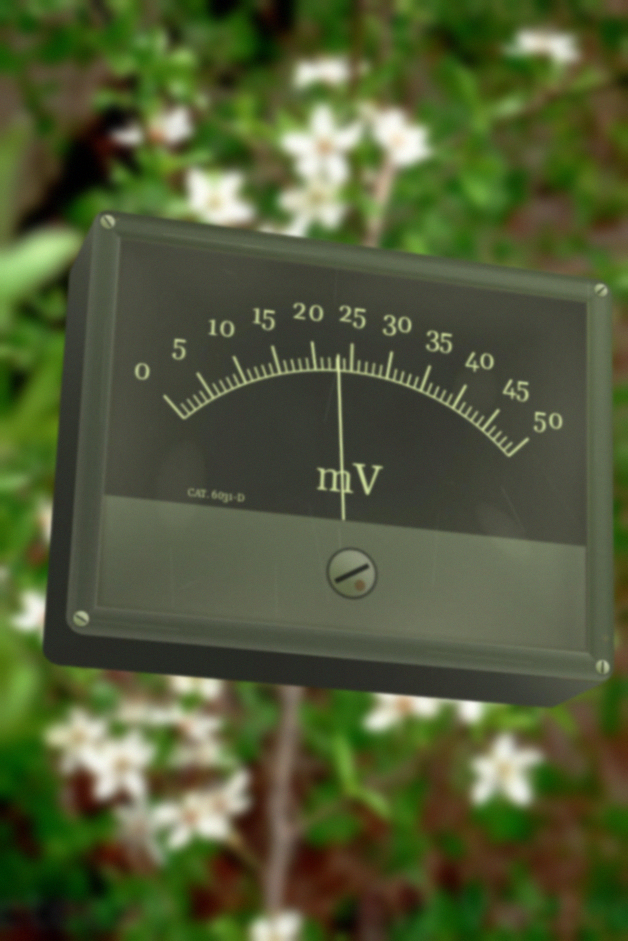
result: {"value": 23, "unit": "mV"}
